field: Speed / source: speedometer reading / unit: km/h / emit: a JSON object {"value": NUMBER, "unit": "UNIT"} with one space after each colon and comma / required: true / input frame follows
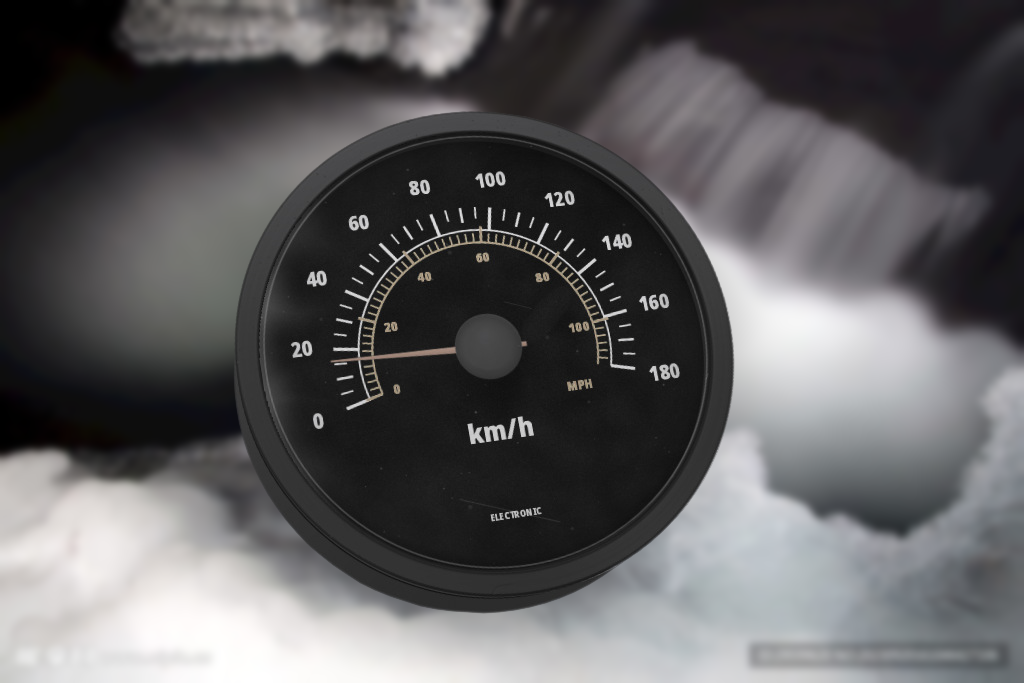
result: {"value": 15, "unit": "km/h"}
